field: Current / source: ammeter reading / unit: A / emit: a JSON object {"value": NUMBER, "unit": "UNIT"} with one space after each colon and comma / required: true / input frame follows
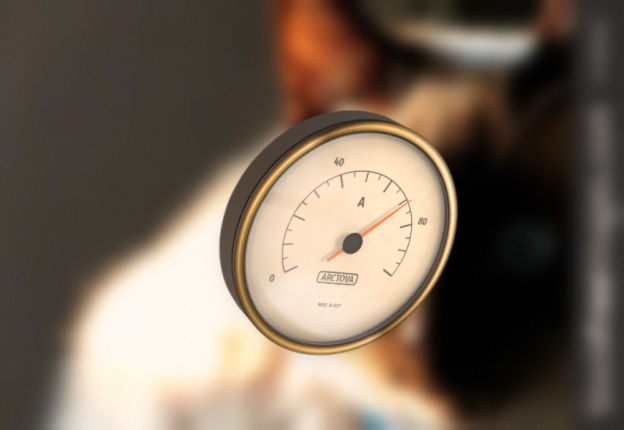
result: {"value": 70, "unit": "A"}
